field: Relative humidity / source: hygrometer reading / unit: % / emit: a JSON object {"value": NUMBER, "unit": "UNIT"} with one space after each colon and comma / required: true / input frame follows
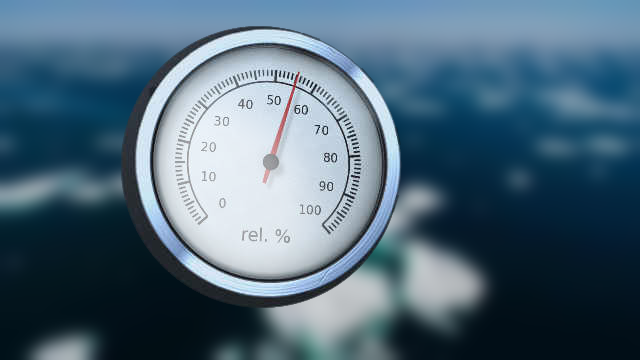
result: {"value": 55, "unit": "%"}
